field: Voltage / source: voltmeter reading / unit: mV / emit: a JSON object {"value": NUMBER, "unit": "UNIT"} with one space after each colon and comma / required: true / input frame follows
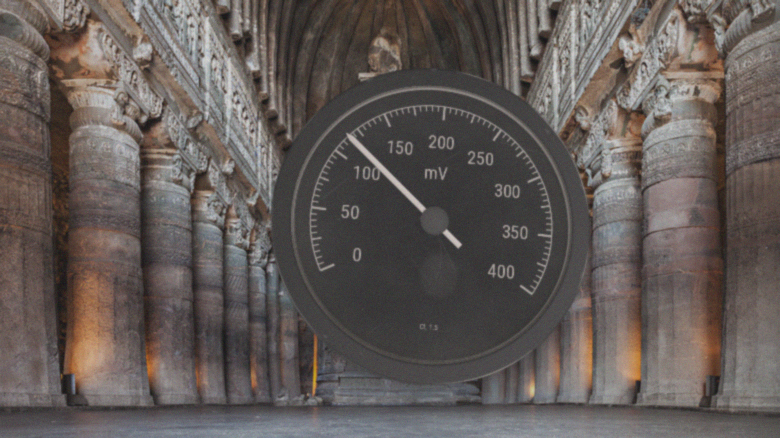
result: {"value": 115, "unit": "mV"}
